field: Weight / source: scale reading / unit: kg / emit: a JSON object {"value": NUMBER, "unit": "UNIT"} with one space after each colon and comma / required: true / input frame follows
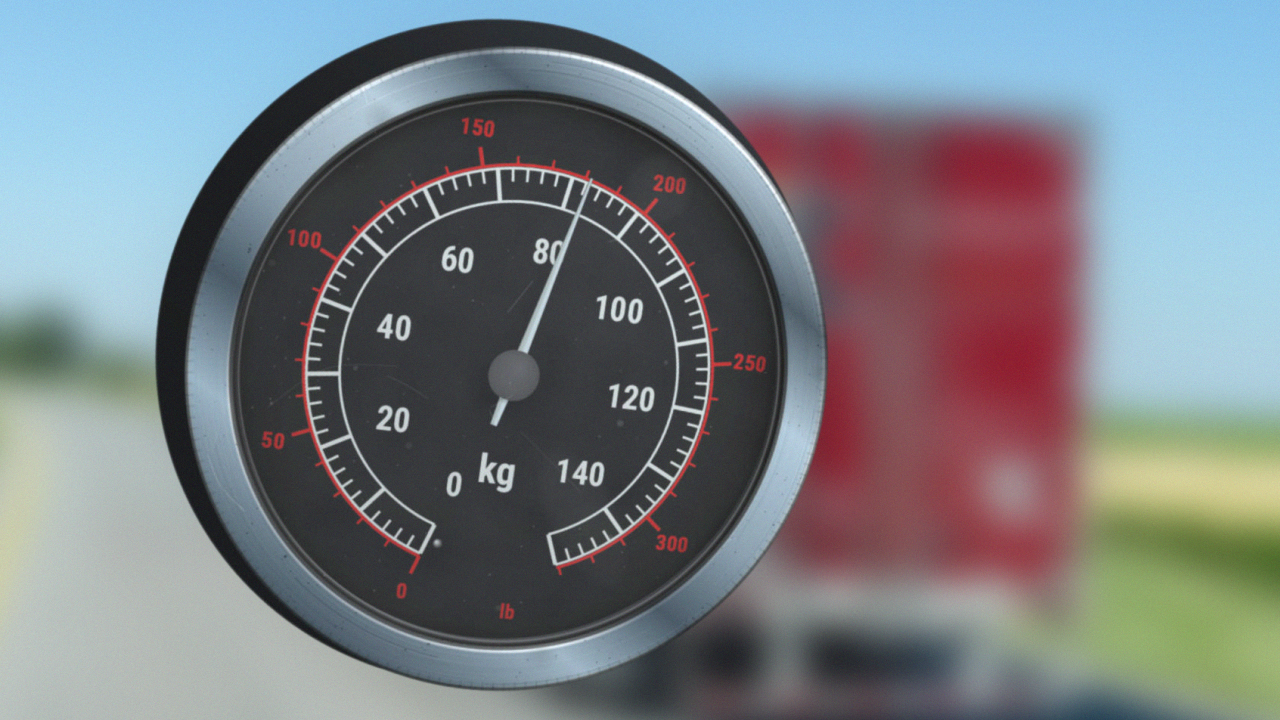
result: {"value": 82, "unit": "kg"}
